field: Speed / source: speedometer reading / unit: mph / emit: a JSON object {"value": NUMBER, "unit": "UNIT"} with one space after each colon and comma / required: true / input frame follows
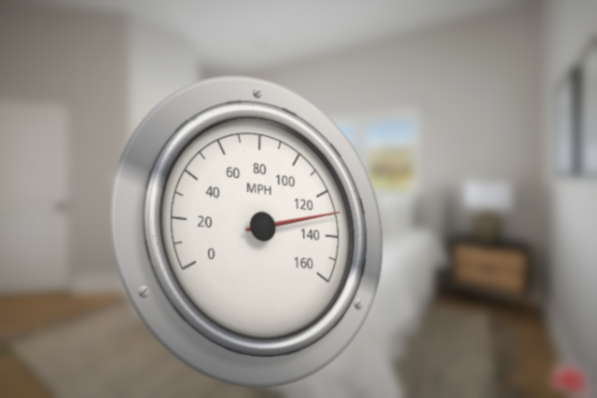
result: {"value": 130, "unit": "mph"}
